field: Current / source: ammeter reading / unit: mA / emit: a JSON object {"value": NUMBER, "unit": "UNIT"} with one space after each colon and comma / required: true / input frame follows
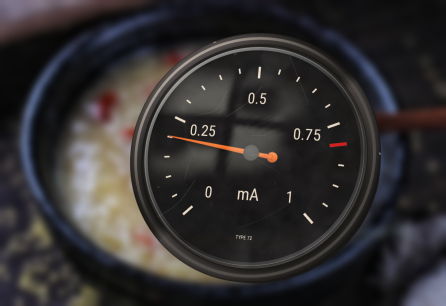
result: {"value": 0.2, "unit": "mA"}
